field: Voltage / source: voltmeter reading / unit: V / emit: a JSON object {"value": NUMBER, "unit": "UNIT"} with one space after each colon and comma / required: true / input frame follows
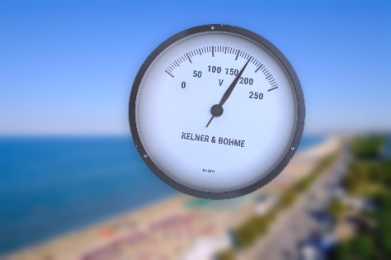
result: {"value": 175, "unit": "V"}
